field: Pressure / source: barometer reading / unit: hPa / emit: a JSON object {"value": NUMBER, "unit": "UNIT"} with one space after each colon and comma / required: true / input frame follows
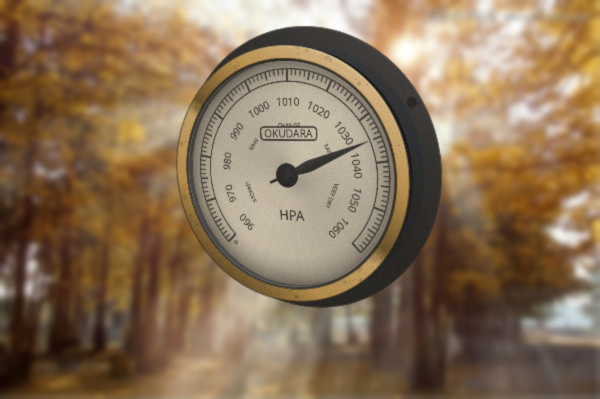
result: {"value": 1035, "unit": "hPa"}
